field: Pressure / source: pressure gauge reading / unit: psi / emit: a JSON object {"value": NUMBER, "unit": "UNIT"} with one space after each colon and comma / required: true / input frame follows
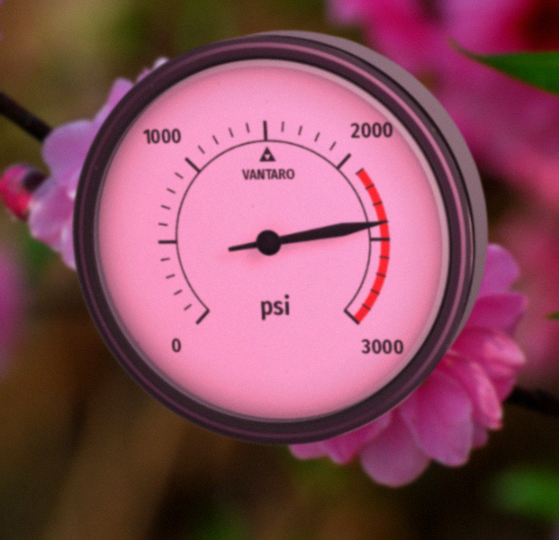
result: {"value": 2400, "unit": "psi"}
